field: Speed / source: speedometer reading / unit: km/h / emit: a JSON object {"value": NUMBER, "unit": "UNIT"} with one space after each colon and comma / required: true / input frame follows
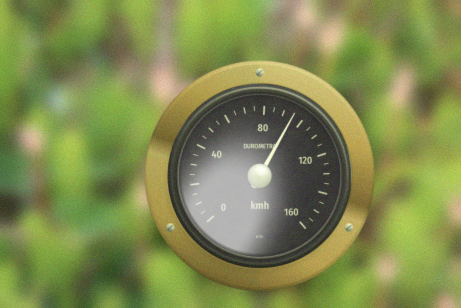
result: {"value": 95, "unit": "km/h"}
